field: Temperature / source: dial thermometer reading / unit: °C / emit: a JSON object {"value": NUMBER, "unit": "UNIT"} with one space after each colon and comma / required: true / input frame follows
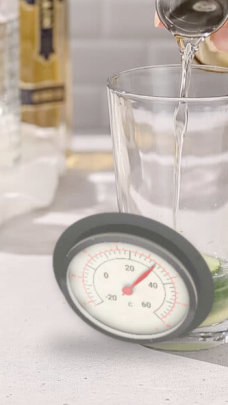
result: {"value": 30, "unit": "°C"}
